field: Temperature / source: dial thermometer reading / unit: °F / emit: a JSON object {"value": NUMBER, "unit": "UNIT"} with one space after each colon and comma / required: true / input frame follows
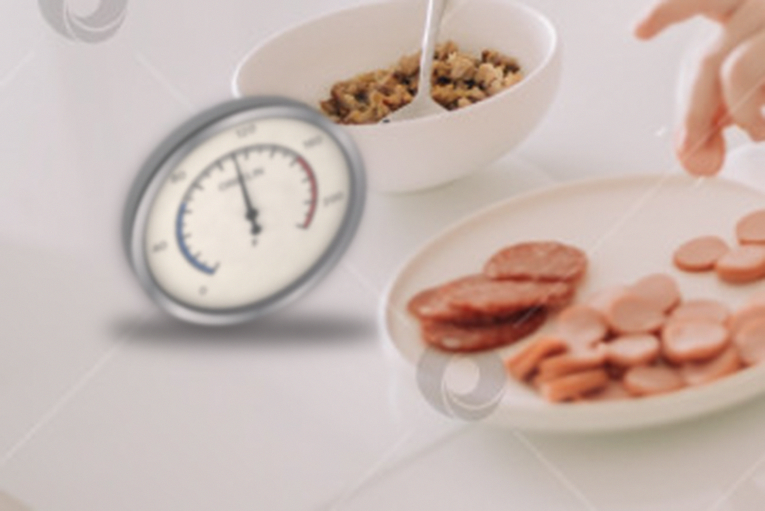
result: {"value": 110, "unit": "°F"}
